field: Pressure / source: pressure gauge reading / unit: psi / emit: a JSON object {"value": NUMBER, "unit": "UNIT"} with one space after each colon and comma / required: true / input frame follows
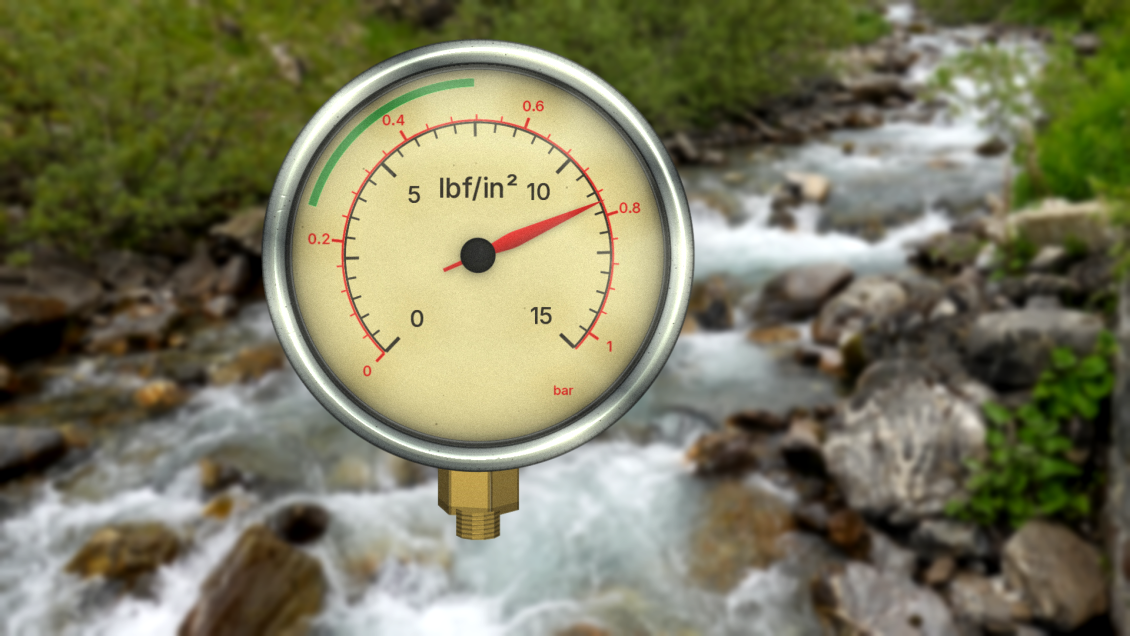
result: {"value": 11.25, "unit": "psi"}
